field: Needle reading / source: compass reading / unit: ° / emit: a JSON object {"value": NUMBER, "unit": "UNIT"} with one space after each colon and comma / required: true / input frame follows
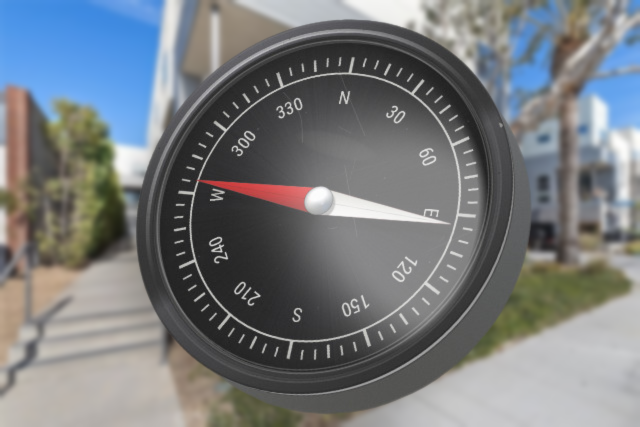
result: {"value": 275, "unit": "°"}
